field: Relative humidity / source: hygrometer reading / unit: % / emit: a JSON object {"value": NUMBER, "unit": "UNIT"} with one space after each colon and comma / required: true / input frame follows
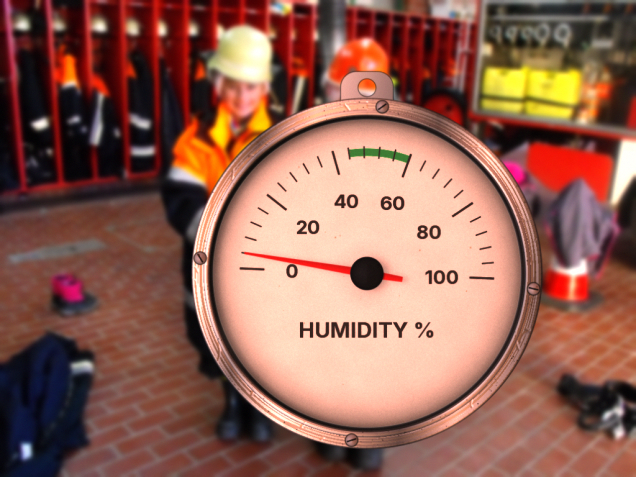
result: {"value": 4, "unit": "%"}
